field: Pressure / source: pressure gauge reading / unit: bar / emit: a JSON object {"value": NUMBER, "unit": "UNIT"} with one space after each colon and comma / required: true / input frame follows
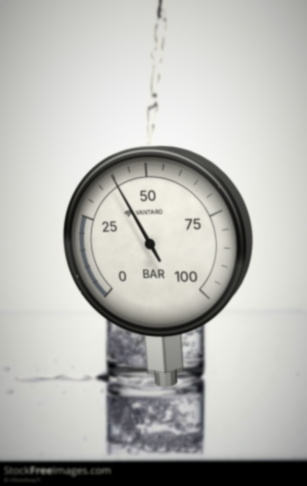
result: {"value": 40, "unit": "bar"}
